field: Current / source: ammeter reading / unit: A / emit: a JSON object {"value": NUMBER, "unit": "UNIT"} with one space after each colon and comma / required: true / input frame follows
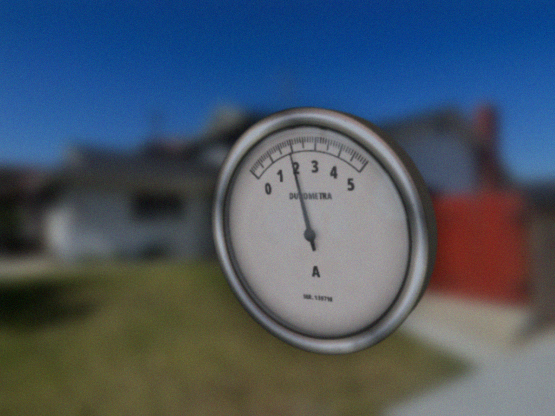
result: {"value": 2, "unit": "A"}
